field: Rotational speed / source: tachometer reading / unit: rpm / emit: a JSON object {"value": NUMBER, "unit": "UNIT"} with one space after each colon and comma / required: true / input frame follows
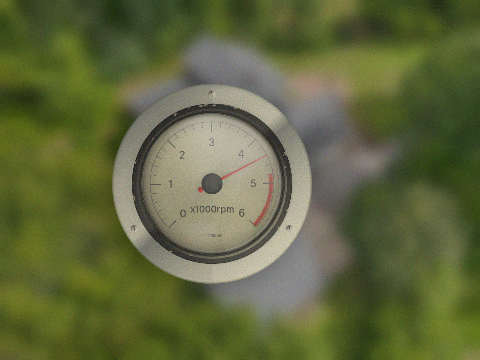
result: {"value": 4400, "unit": "rpm"}
